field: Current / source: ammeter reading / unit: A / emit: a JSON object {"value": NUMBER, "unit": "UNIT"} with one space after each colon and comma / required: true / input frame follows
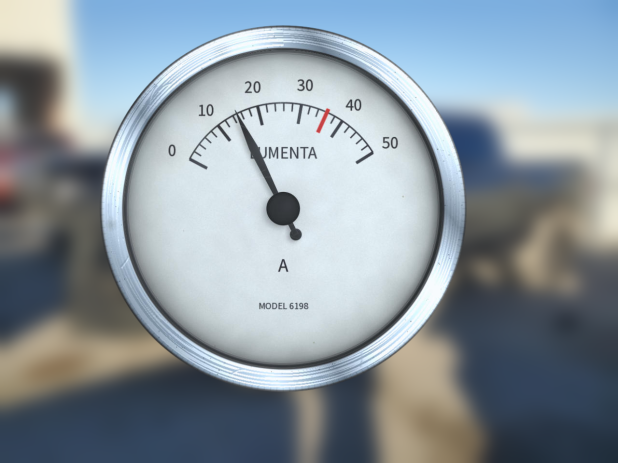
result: {"value": 15, "unit": "A"}
